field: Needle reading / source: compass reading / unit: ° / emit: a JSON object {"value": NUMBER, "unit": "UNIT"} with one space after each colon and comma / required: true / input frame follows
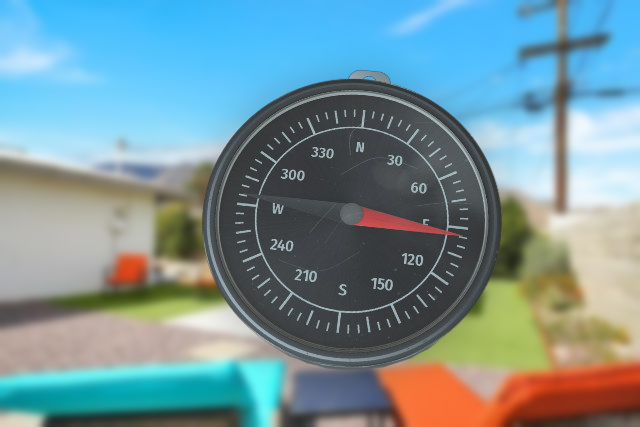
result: {"value": 95, "unit": "°"}
